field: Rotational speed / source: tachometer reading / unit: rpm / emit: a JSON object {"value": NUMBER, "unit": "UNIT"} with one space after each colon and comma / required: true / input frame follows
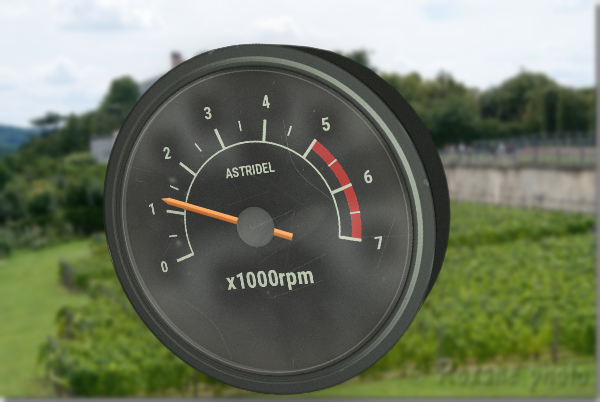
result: {"value": 1250, "unit": "rpm"}
